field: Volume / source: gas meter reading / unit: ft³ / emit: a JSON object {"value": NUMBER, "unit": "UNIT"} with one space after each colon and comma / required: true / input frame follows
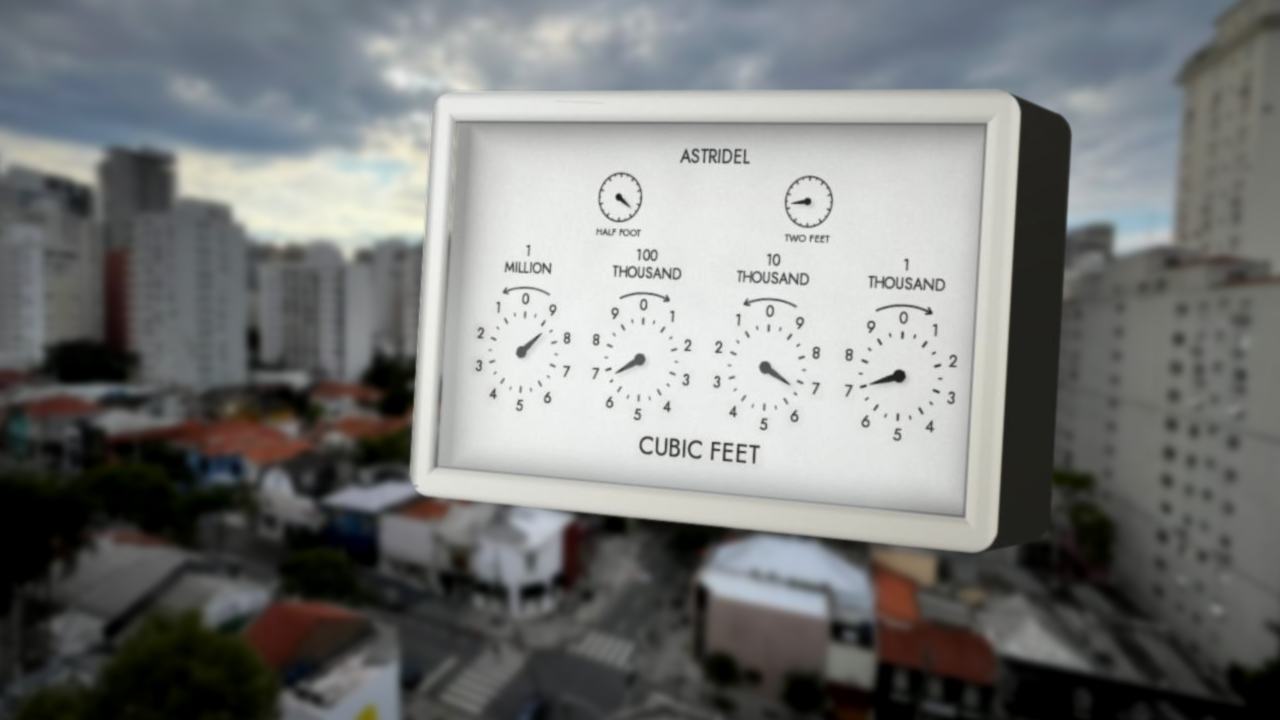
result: {"value": 866700, "unit": "ft³"}
